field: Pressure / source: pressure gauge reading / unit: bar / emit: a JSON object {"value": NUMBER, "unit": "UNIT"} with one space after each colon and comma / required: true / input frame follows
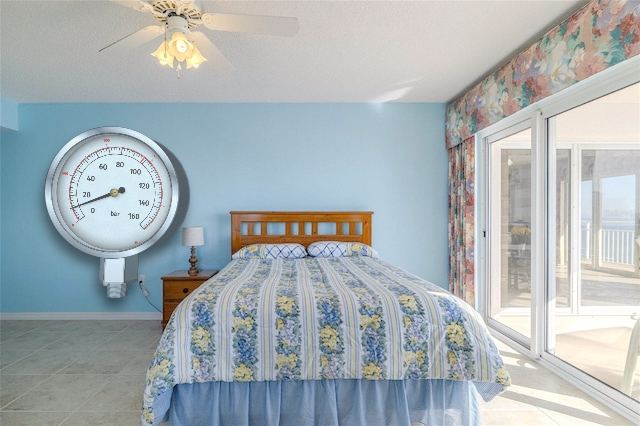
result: {"value": 10, "unit": "bar"}
